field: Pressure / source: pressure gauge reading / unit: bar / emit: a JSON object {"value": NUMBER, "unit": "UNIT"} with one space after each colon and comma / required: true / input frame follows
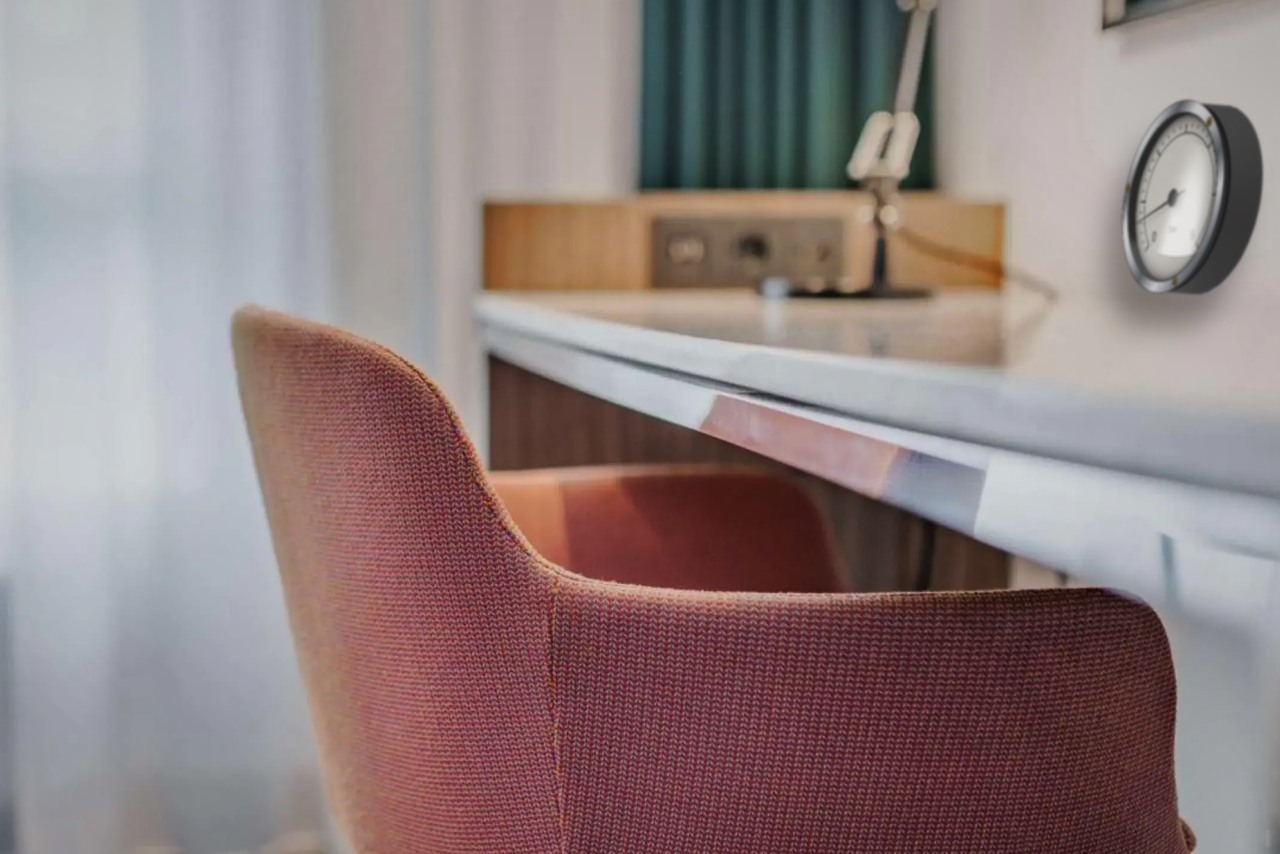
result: {"value": 0.6, "unit": "bar"}
